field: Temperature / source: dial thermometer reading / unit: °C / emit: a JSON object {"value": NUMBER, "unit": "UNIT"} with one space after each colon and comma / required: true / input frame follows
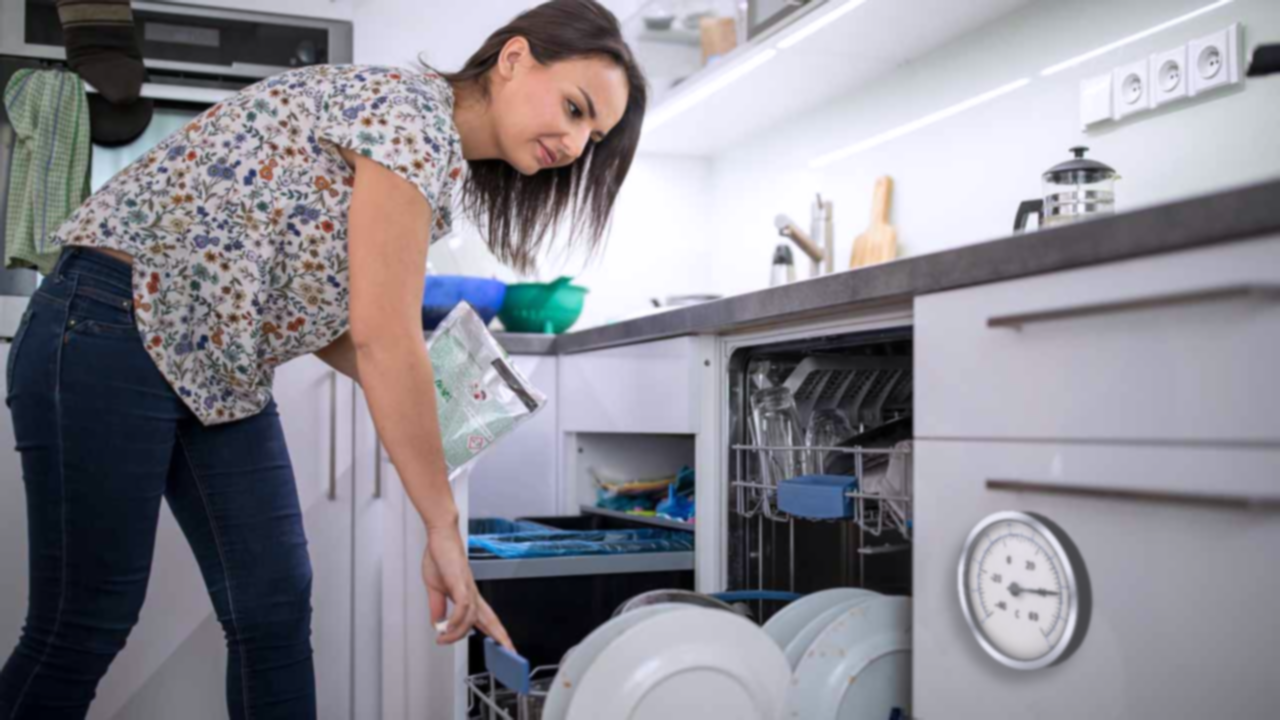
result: {"value": 40, "unit": "°C"}
